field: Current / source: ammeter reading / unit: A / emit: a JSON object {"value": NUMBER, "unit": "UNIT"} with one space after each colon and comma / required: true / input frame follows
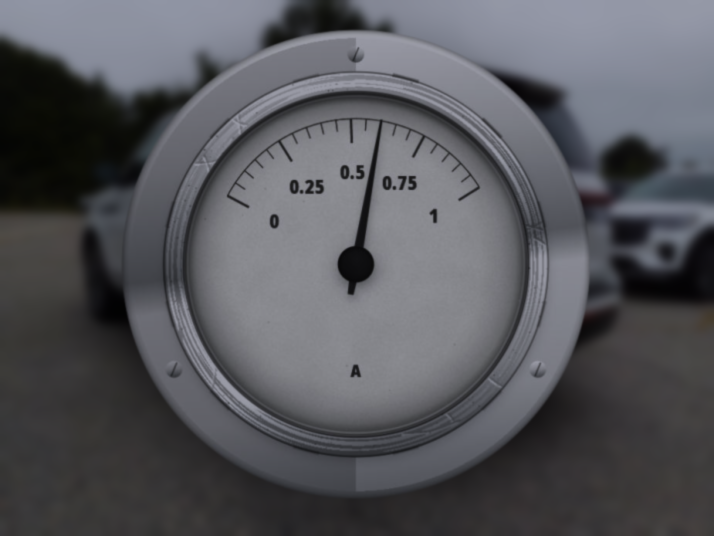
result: {"value": 0.6, "unit": "A"}
